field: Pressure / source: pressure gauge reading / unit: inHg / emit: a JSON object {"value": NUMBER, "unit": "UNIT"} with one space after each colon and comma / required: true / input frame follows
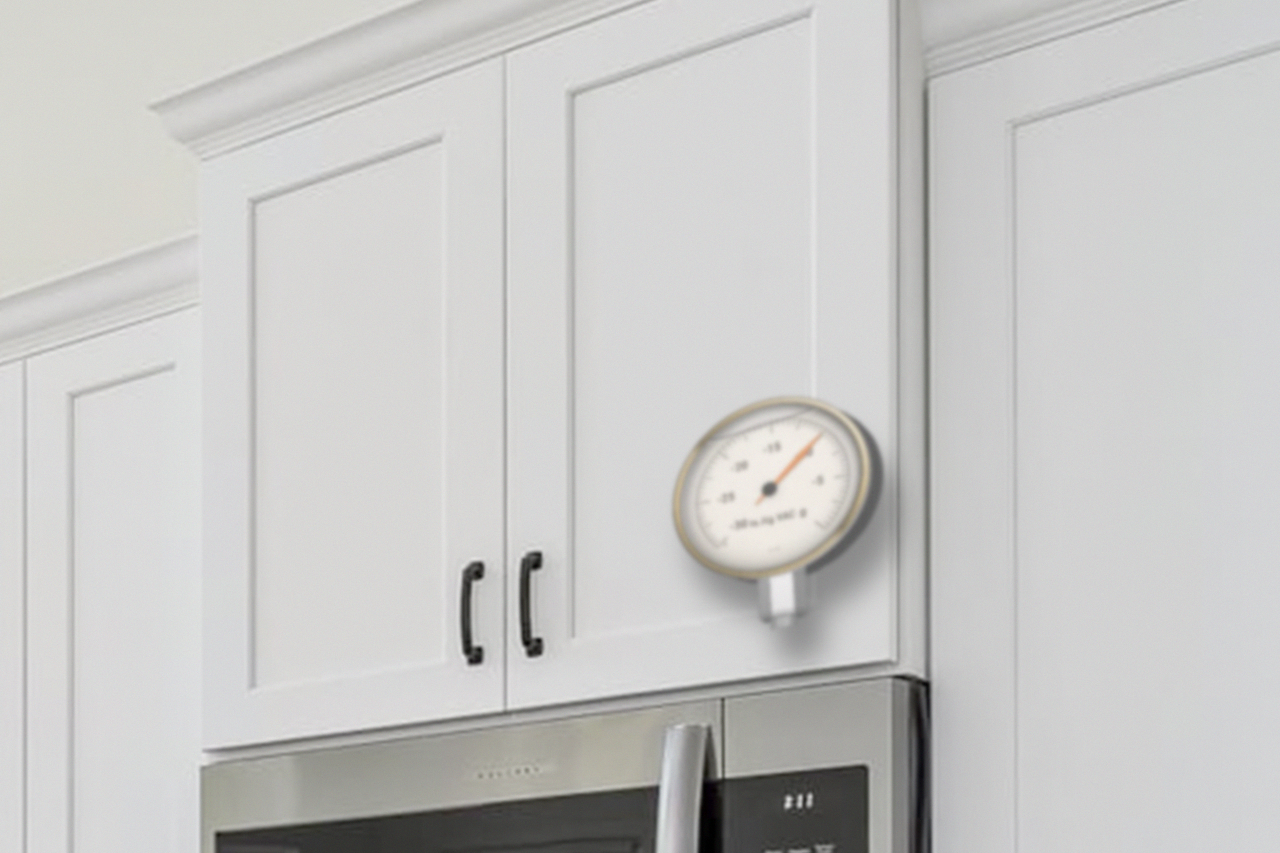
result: {"value": -10, "unit": "inHg"}
